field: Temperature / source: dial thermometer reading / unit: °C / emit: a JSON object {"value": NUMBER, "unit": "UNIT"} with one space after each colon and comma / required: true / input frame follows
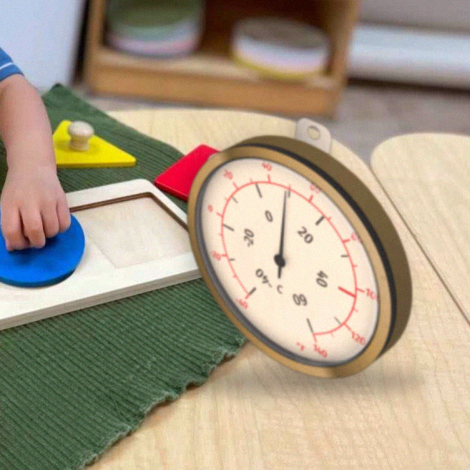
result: {"value": 10, "unit": "°C"}
